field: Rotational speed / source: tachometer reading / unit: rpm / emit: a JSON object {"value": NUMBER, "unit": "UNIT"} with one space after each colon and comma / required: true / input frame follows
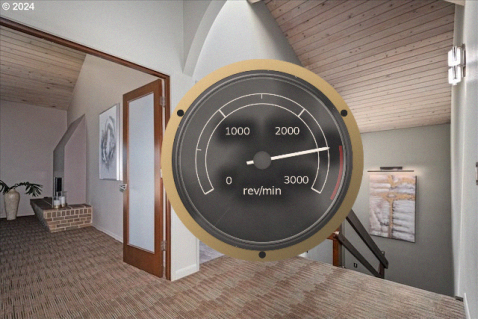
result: {"value": 2500, "unit": "rpm"}
